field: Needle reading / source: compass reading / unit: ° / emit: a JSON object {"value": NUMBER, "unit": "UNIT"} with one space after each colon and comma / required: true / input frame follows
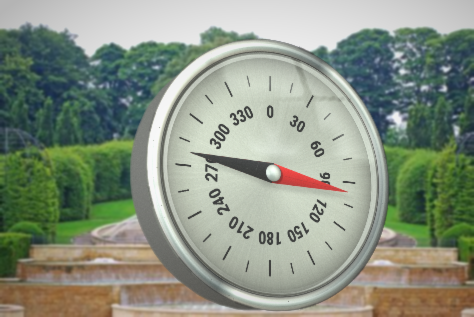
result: {"value": 97.5, "unit": "°"}
